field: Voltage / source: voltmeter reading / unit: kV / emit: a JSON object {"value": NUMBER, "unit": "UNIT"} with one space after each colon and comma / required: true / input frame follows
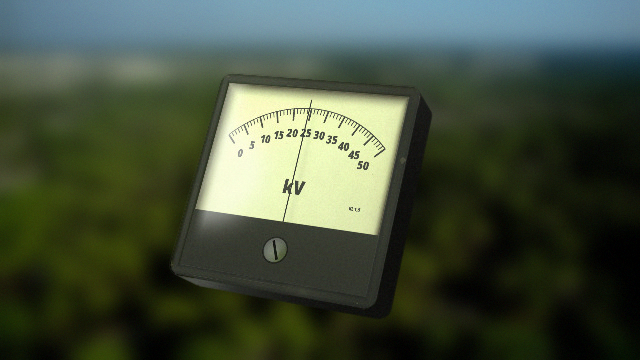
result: {"value": 25, "unit": "kV"}
